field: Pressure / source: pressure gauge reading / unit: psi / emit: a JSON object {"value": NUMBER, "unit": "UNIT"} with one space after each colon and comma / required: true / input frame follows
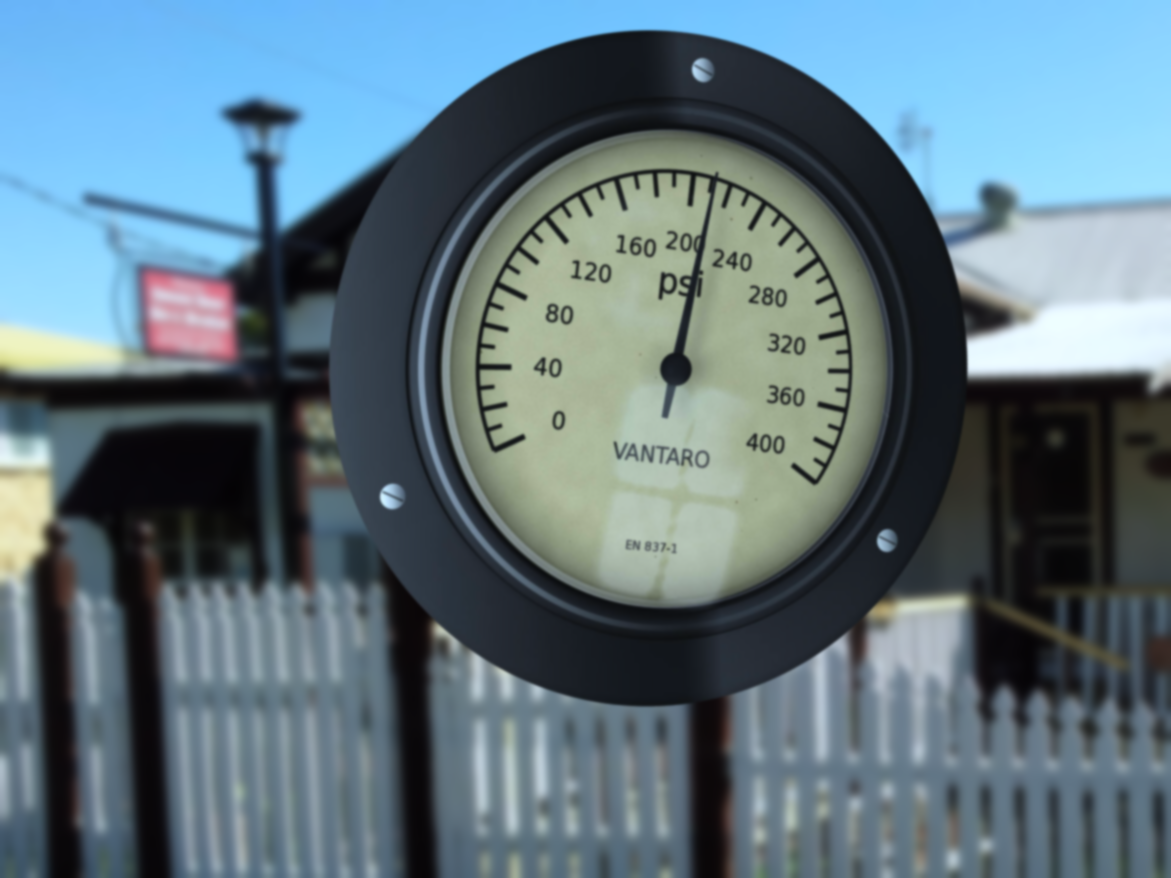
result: {"value": 210, "unit": "psi"}
